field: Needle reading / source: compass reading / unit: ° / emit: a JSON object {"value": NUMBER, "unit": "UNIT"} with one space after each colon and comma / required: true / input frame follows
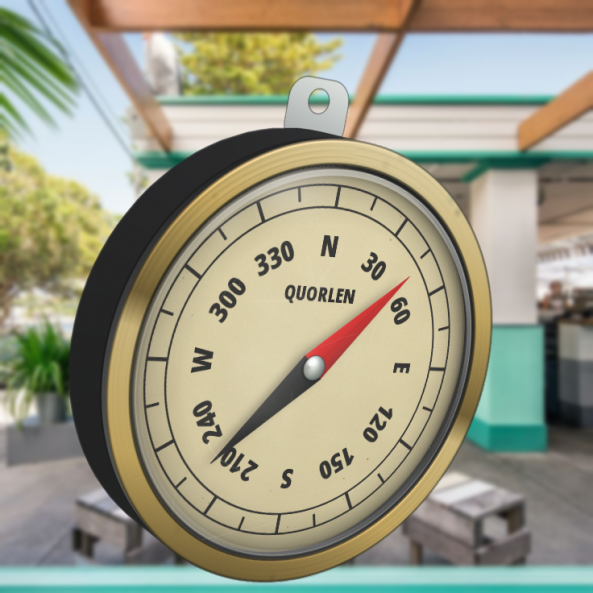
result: {"value": 45, "unit": "°"}
